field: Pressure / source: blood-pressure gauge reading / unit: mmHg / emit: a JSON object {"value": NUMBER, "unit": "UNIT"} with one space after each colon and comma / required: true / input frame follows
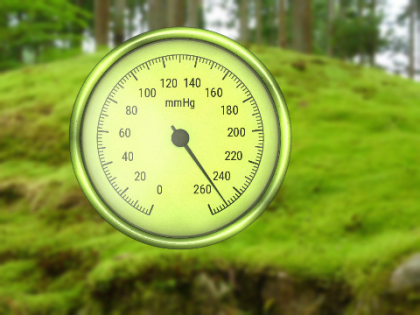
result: {"value": 250, "unit": "mmHg"}
